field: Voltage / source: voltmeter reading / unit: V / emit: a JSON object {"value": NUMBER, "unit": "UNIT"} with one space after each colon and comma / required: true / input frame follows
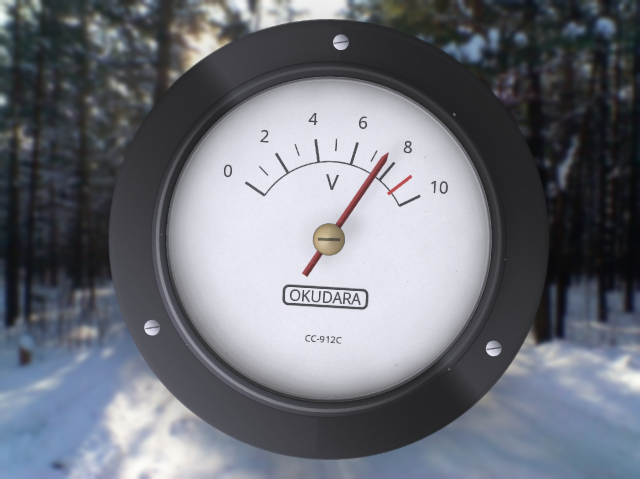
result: {"value": 7.5, "unit": "V"}
